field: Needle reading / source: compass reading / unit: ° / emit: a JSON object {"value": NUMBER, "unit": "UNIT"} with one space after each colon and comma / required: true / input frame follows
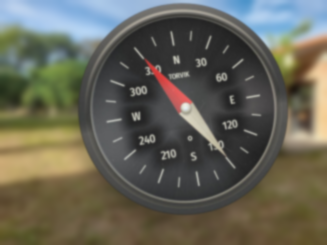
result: {"value": 330, "unit": "°"}
